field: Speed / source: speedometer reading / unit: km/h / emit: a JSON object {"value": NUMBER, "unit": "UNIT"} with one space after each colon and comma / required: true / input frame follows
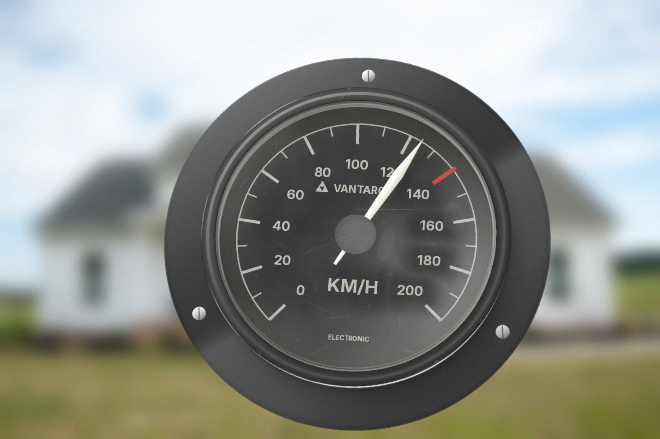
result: {"value": 125, "unit": "km/h"}
